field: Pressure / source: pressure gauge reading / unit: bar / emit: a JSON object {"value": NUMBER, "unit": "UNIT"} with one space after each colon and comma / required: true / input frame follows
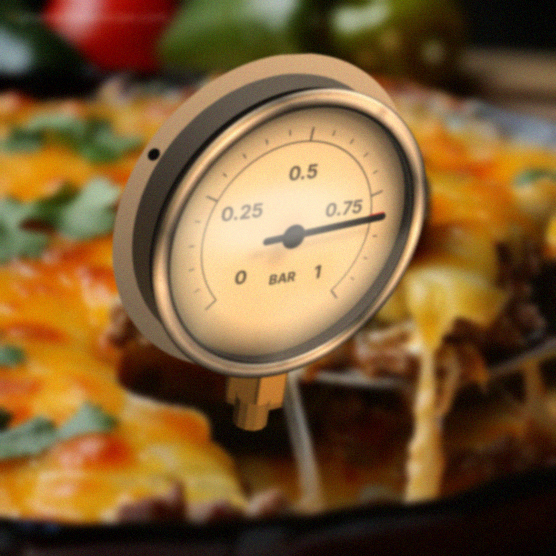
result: {"value": 0.8, "unit": "bar"}
